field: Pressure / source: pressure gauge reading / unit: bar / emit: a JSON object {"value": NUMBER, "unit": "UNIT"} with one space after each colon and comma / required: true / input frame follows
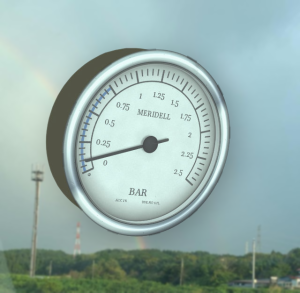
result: {"value": 0.1, "unit": "bar"}
